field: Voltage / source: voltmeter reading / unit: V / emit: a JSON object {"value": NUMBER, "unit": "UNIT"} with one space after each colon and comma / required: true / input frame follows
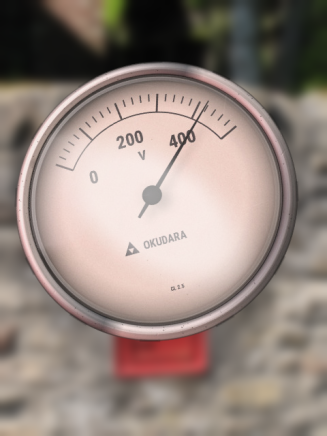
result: {"value": 420, "unit": "V"}
